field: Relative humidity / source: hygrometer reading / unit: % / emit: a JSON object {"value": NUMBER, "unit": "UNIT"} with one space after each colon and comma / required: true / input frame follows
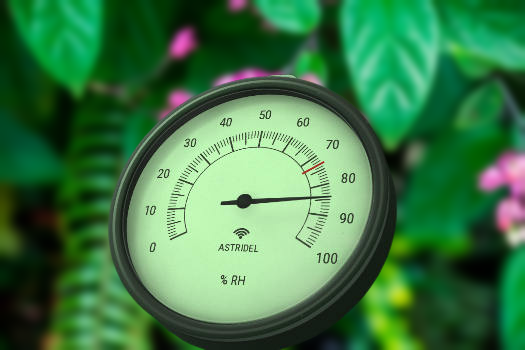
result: {"value": 85, "unit": "%"}
